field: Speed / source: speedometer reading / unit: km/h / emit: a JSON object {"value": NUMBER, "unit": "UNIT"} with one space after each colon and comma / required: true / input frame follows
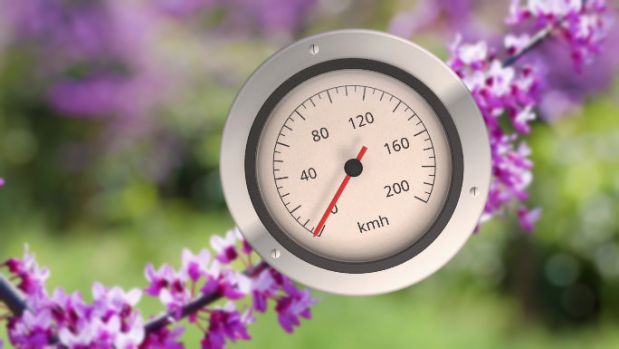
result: {"value": 2.5, "unit": "km/h"}
